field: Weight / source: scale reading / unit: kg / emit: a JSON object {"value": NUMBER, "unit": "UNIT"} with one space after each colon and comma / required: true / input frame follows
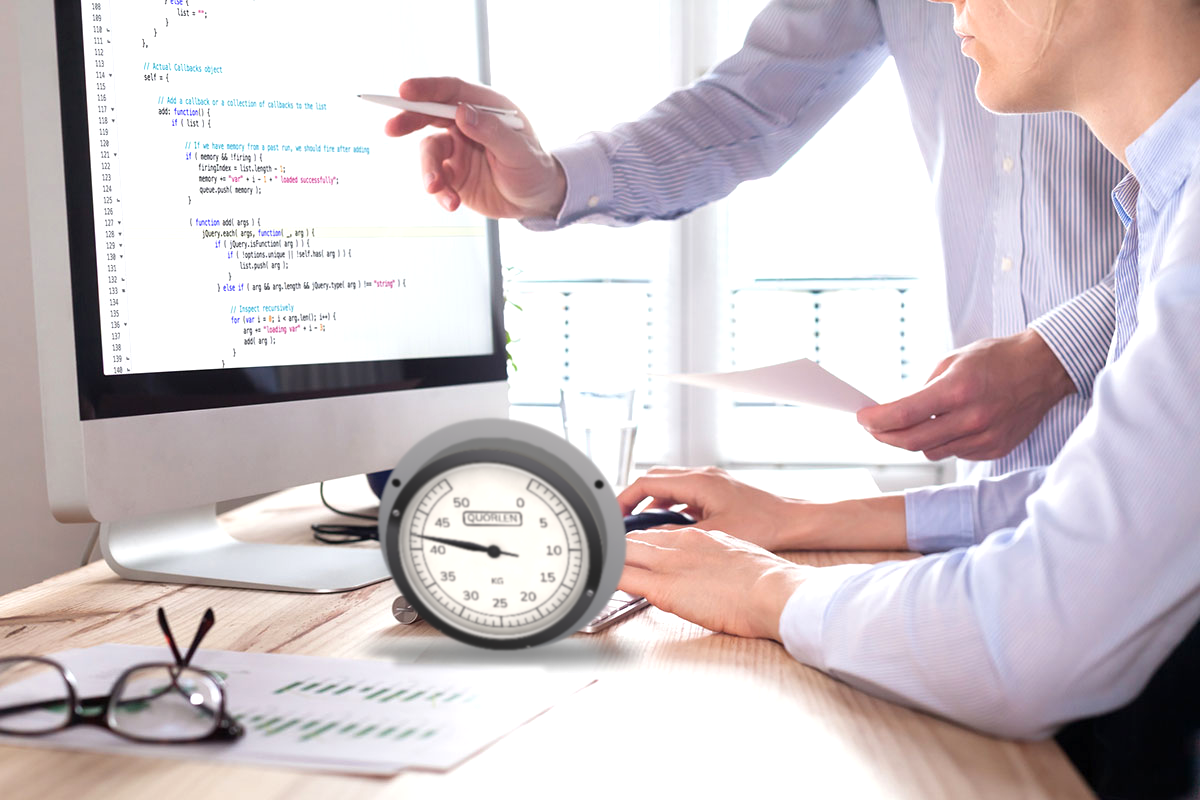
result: {"value": 42, "unit": "kg"}
